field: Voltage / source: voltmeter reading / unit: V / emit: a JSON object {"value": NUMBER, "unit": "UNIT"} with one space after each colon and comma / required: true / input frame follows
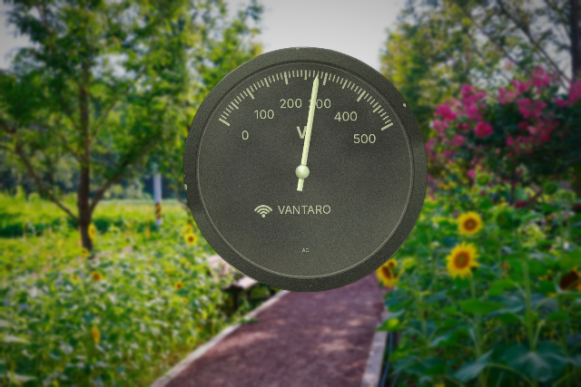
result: {"value": 280, "unit": "V"}
